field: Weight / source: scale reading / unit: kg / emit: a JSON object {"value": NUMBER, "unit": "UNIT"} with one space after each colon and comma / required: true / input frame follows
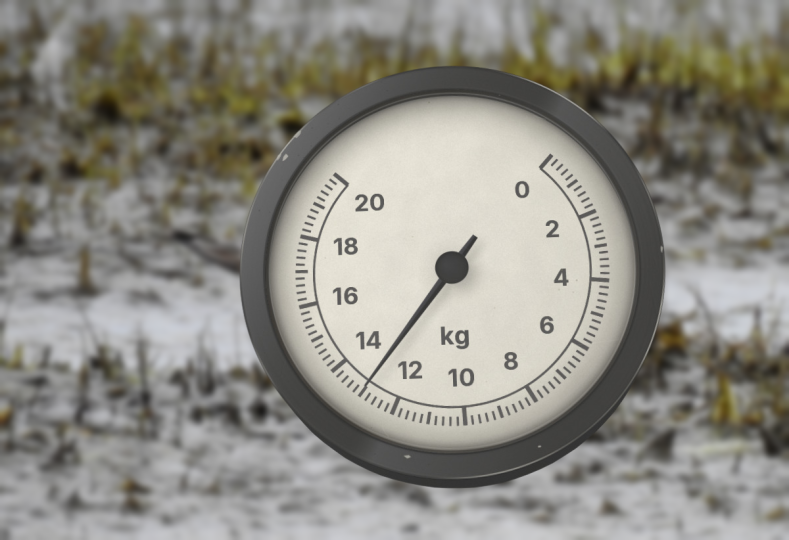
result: {"value": 13, "unit": "kg"}
